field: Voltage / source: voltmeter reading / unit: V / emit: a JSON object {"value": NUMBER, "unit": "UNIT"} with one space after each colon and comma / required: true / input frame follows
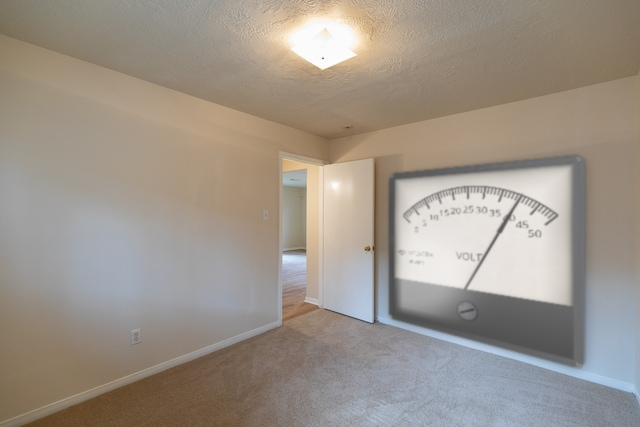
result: {"value": 40, "unit": "V"}
